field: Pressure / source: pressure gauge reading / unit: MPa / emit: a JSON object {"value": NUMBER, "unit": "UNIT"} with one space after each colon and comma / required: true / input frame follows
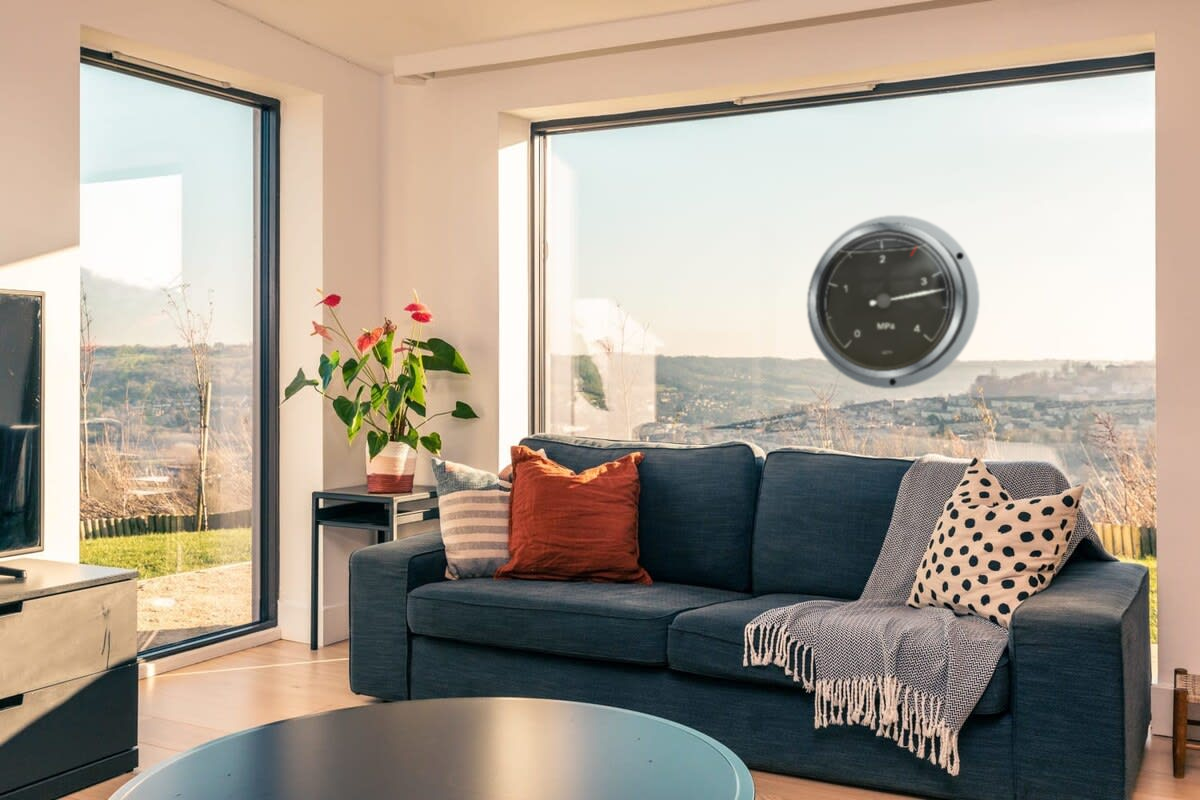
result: {"value": 3.25, "unit": "MPa"}
